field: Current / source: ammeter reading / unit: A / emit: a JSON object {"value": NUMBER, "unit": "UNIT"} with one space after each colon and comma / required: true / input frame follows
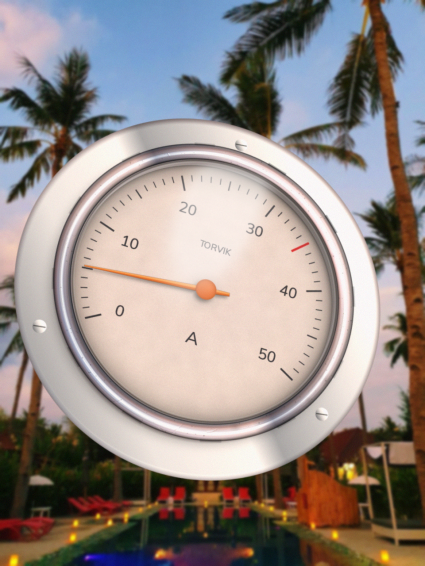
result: {"value": 5, "unit": "A"}
